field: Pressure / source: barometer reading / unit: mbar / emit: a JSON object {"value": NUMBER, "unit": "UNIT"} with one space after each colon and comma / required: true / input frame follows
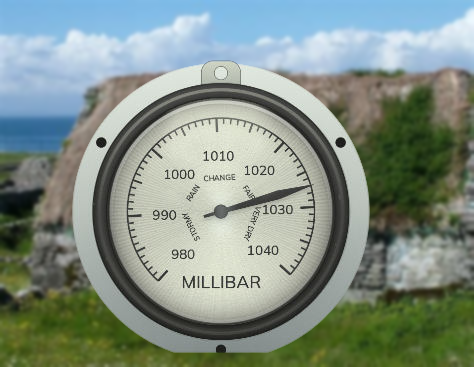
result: {"value": 1027, "unit": "mbar"}
